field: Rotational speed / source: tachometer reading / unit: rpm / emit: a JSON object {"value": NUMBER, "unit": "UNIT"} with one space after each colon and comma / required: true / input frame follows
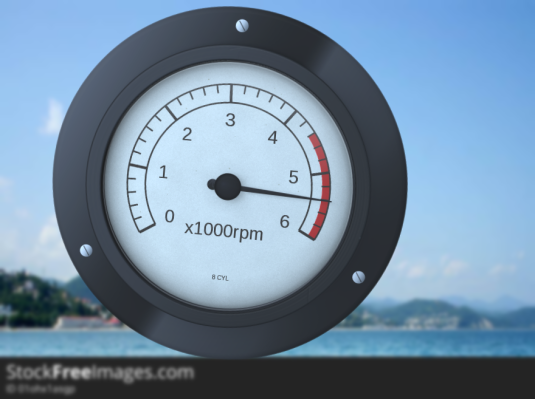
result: {"value": 5400, "unit": "rpm"}
